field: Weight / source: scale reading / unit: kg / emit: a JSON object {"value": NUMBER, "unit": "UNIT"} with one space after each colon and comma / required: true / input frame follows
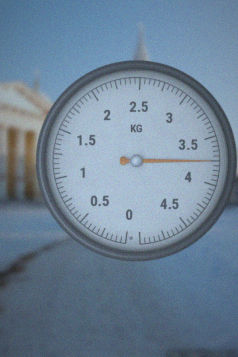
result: {"value": 3.75, "unit": "kg"}
